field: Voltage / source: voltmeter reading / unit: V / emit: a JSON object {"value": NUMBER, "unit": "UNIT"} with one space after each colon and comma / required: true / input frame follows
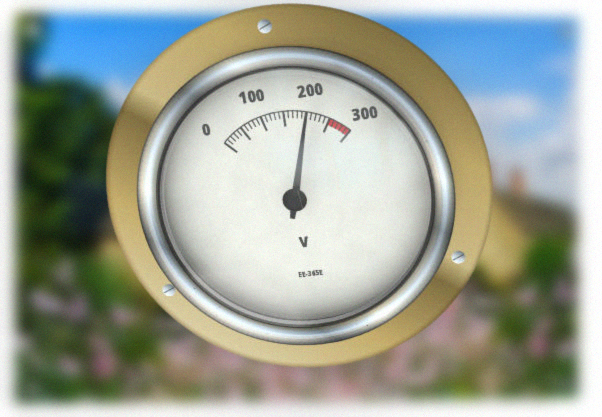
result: {"value": 200, "unit": "V"}
